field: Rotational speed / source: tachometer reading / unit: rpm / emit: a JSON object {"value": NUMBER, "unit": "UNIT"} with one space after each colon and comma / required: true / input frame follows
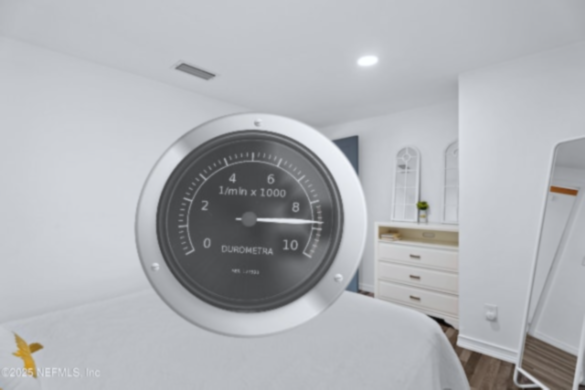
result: {"value": 8800, "unit": "rpm"}
